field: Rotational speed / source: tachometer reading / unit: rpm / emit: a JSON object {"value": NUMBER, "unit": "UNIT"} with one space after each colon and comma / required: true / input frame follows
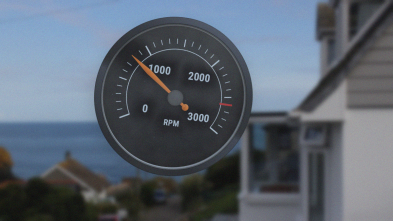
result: {"value": 800, "unit": "rpm"}
